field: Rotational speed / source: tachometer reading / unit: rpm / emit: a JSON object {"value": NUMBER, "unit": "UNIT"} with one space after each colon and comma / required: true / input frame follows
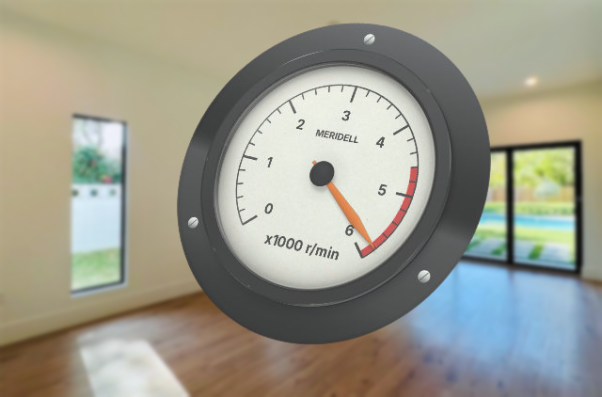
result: {"value": 5800, "unit": "rpm"}
